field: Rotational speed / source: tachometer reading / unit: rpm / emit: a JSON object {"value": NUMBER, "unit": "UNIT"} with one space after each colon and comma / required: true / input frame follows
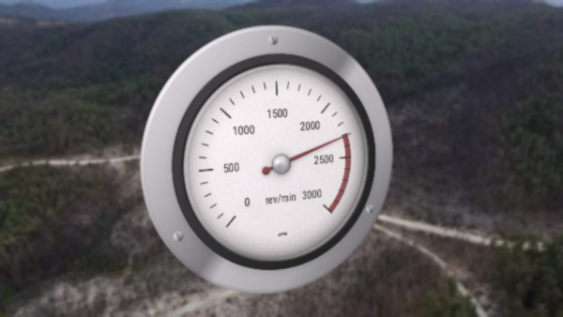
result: {"value": 2300, "unit": "rpm"}
